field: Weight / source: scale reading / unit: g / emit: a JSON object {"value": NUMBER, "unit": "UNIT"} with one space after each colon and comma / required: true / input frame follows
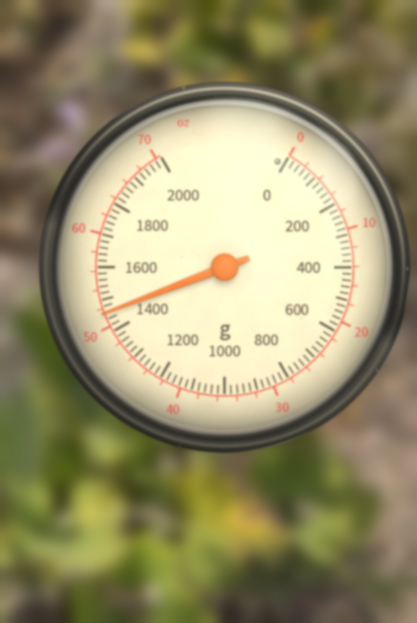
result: {"value": 1460, "unit": "g"}
